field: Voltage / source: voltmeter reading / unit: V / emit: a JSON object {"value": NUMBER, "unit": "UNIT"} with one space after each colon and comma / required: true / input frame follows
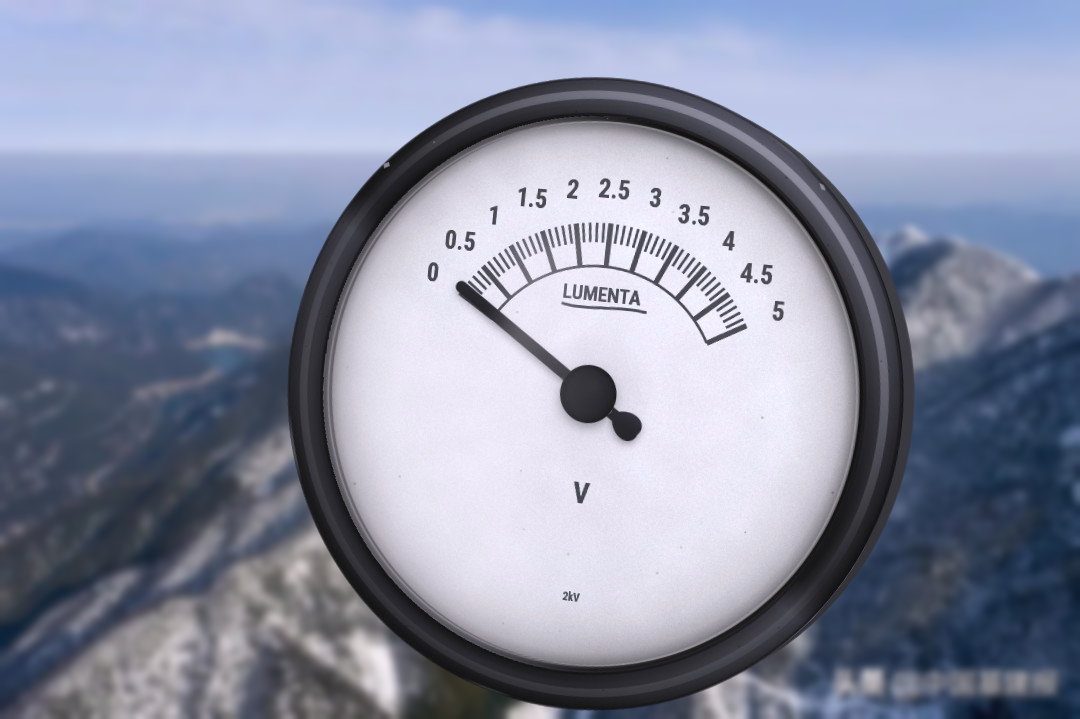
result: {"value": 0.1, "unit": "V"}
